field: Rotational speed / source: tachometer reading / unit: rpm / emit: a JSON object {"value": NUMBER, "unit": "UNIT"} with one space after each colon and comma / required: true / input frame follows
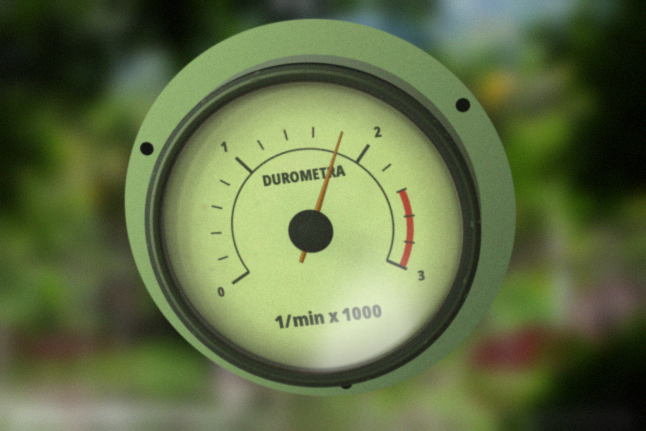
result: {"value": 1800, "unit": "rpm"}
